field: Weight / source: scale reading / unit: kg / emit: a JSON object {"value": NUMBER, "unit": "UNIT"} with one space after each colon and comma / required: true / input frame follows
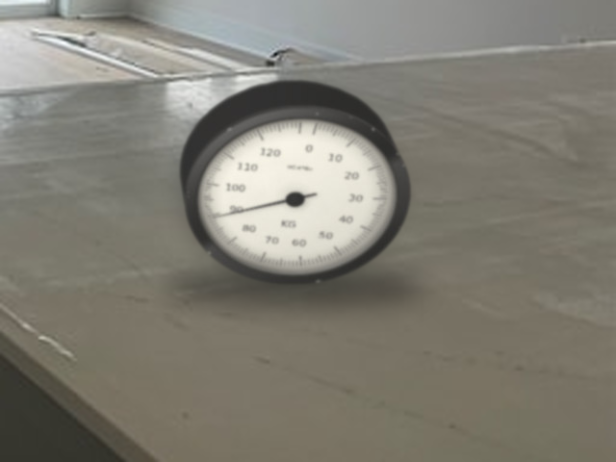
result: {"value": 90, "unit": "kg"}
